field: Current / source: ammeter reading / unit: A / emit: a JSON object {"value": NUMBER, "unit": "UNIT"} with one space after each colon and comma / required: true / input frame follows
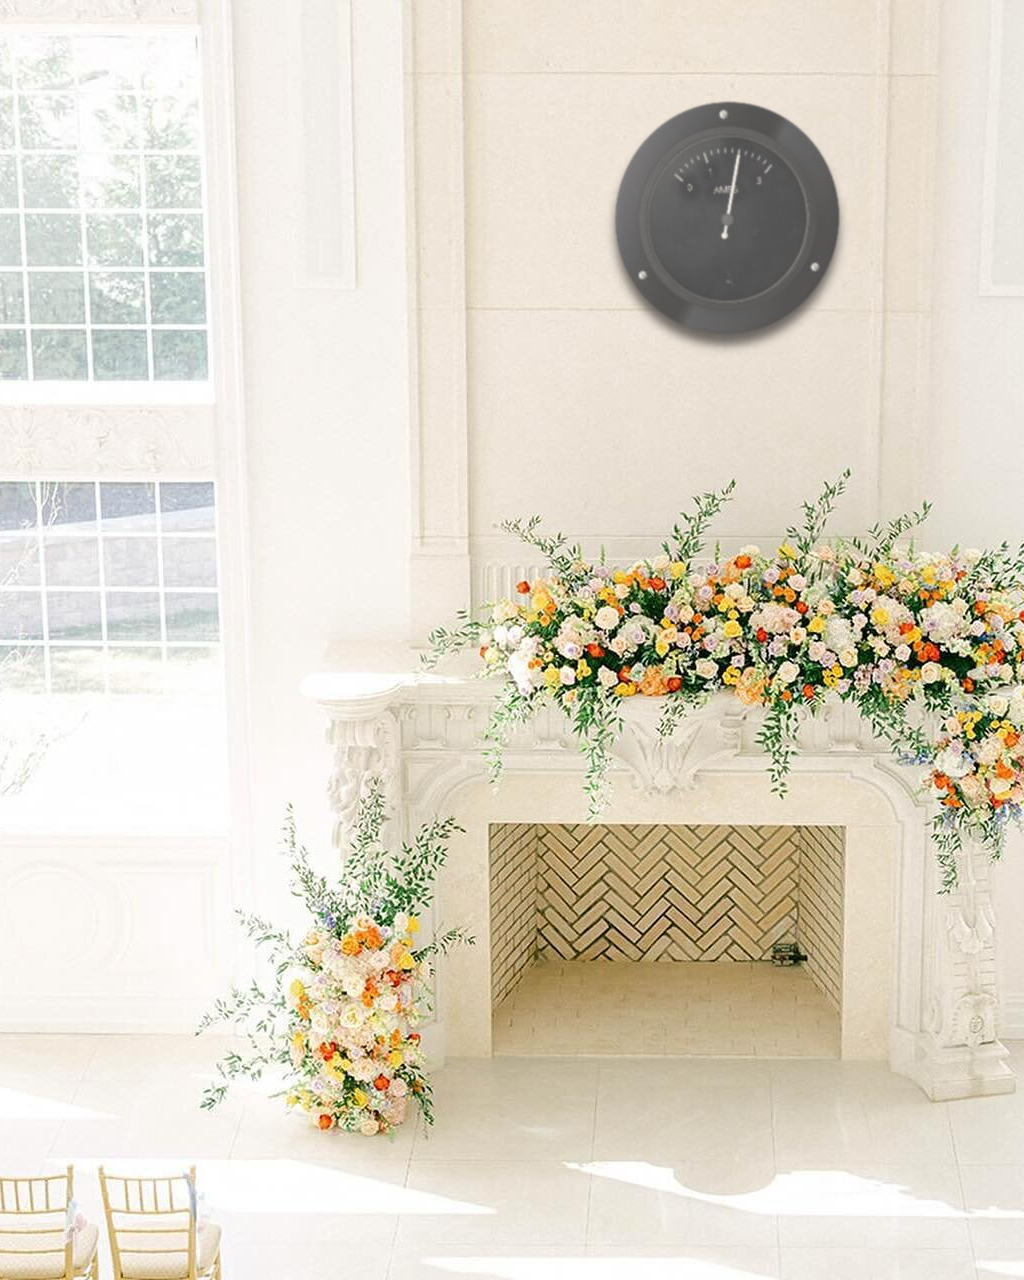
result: {"value": 2, "unit": "A"}
